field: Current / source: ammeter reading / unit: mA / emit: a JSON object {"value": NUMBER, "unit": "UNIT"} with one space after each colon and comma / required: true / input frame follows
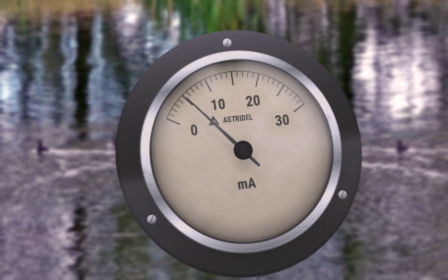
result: {"value": 5, "unit": "mA"}
